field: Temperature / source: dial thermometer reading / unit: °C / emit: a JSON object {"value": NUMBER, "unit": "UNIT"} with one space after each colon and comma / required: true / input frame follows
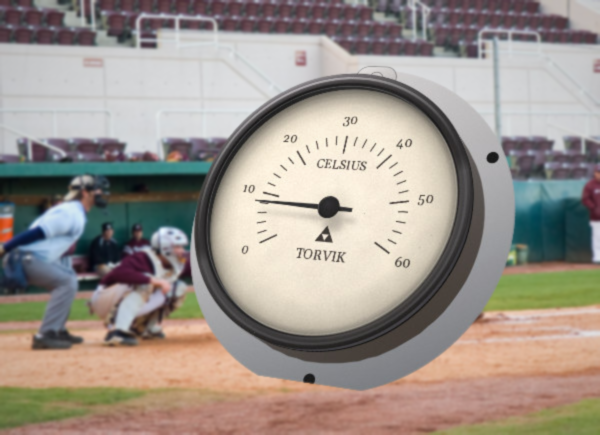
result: {"value": 8, "unit": "°C"}
